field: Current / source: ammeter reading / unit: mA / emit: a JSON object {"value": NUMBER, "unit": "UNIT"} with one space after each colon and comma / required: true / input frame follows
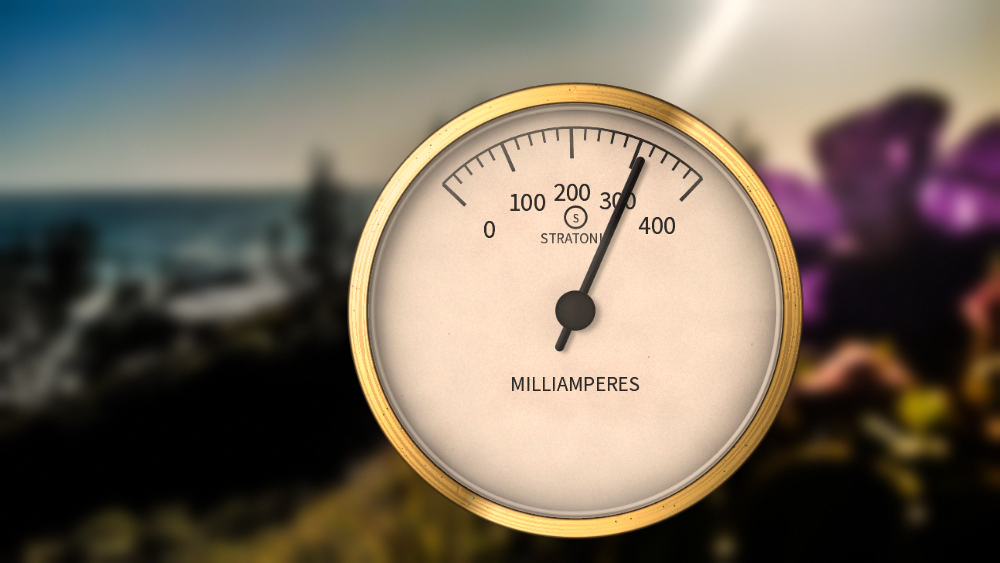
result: {"value": 310, "unit": "mA"}
